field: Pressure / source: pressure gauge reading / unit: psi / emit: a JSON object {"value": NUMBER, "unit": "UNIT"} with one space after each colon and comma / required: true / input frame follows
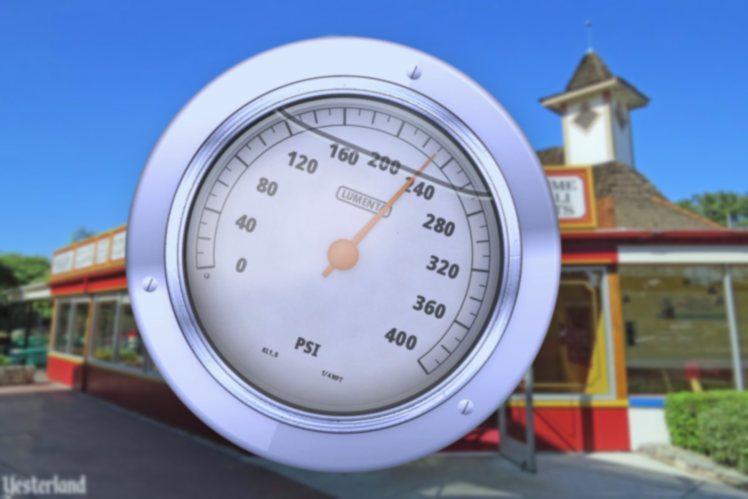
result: {"value": 230, "unit": "psi"}
